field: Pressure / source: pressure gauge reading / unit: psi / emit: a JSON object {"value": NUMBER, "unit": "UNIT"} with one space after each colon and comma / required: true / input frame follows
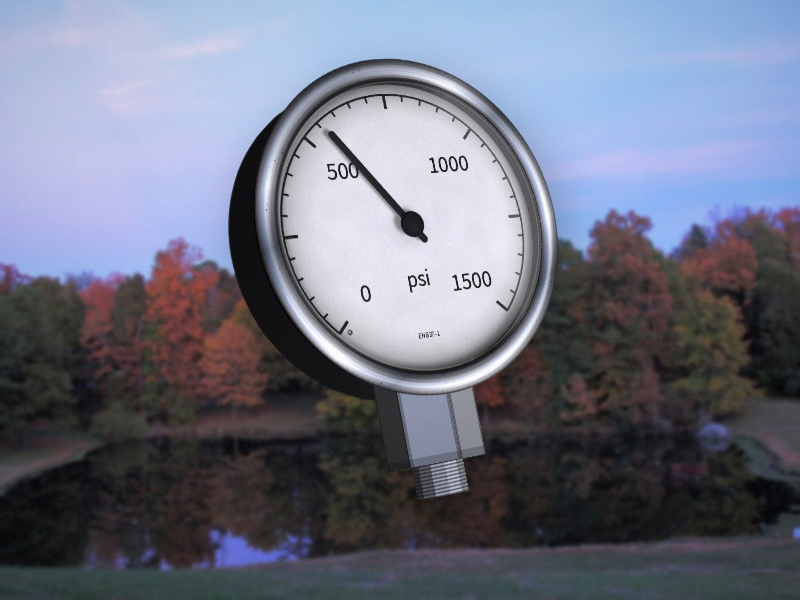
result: {"value": 550, "unit": "psi"}
